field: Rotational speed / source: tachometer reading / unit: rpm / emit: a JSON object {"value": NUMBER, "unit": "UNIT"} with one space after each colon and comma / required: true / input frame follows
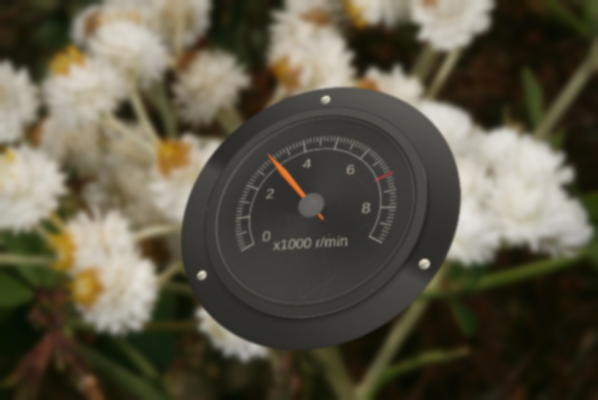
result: {"value": 3000, "unit": "rpm"}
